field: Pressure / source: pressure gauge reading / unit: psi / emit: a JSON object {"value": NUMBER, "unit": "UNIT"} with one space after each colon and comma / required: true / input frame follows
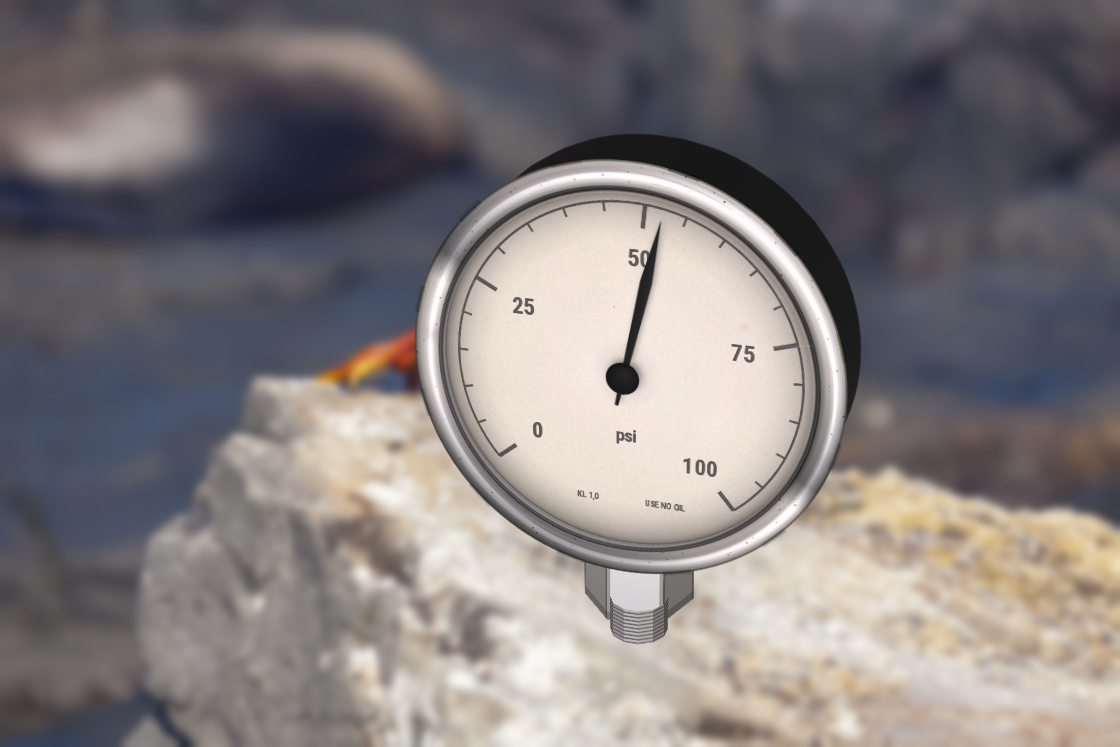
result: {"value": 52.5, "unit": "psi"}
